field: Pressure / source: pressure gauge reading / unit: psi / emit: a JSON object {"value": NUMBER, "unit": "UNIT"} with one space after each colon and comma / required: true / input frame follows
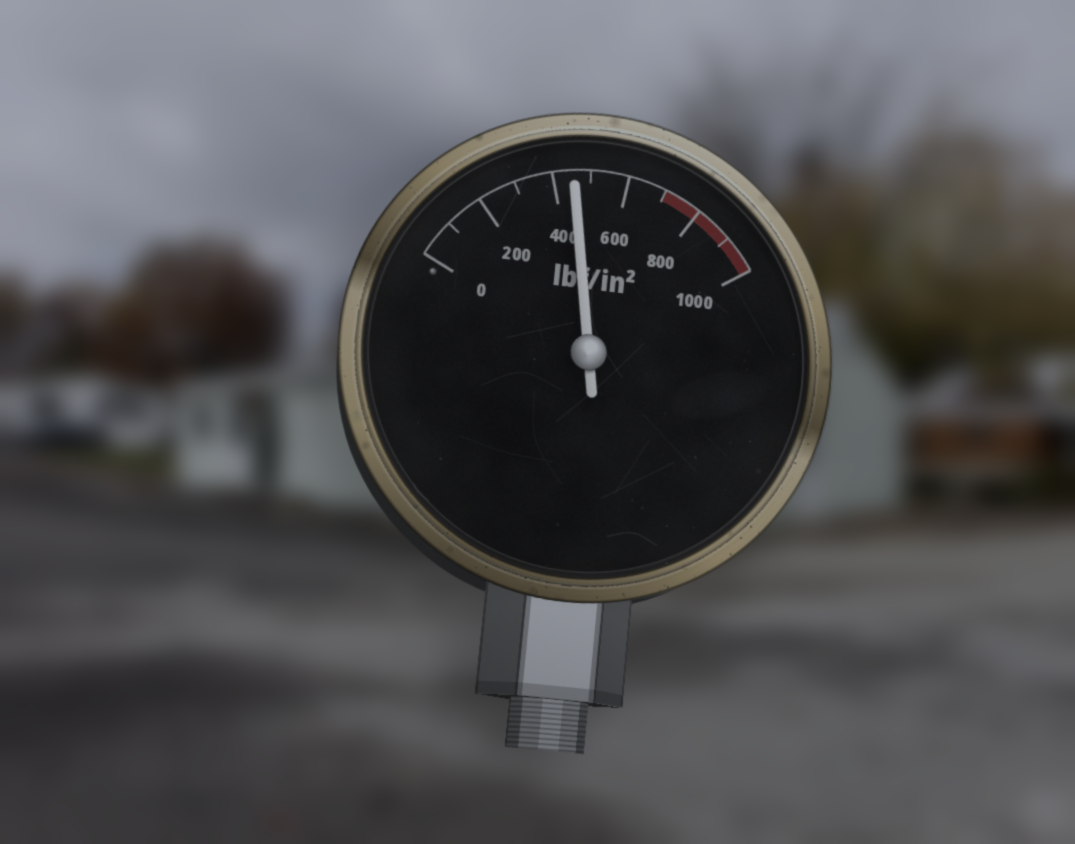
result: {"value": 450, "unit": "psi"}
